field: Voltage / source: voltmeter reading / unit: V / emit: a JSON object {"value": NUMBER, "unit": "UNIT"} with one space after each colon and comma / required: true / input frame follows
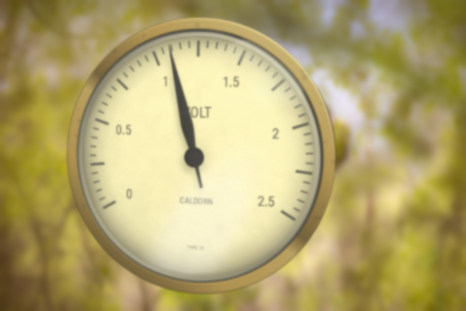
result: {"value": 1.1, "unit": "V"}
